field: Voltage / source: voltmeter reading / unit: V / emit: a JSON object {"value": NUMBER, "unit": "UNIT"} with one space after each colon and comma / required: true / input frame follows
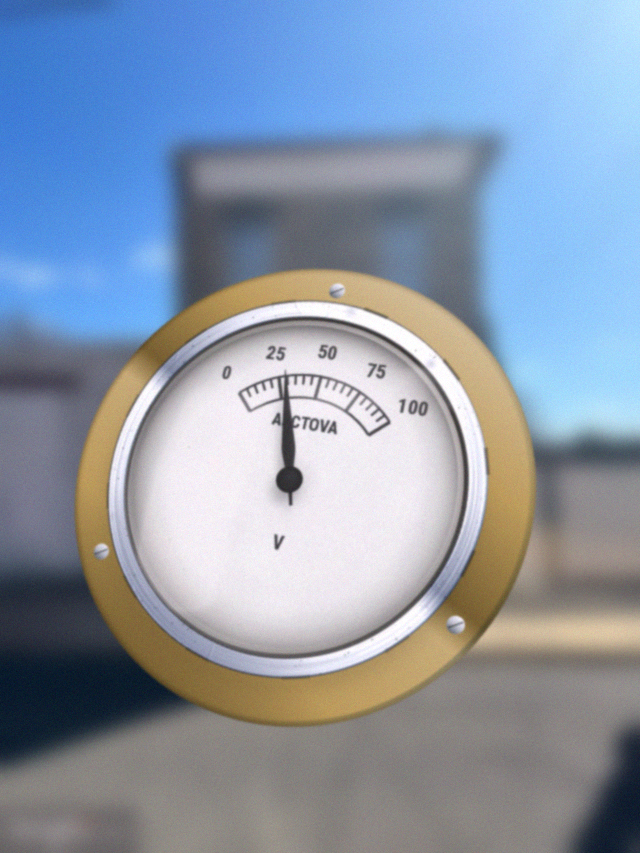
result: {"value": 30, "unit": "V"}
